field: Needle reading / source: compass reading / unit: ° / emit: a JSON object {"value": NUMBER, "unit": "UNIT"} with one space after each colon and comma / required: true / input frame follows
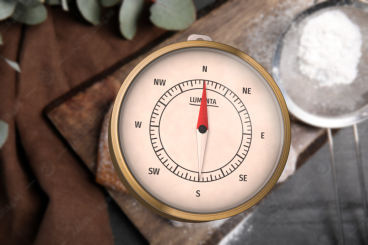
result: {"value": 0, "unit": "°"}
